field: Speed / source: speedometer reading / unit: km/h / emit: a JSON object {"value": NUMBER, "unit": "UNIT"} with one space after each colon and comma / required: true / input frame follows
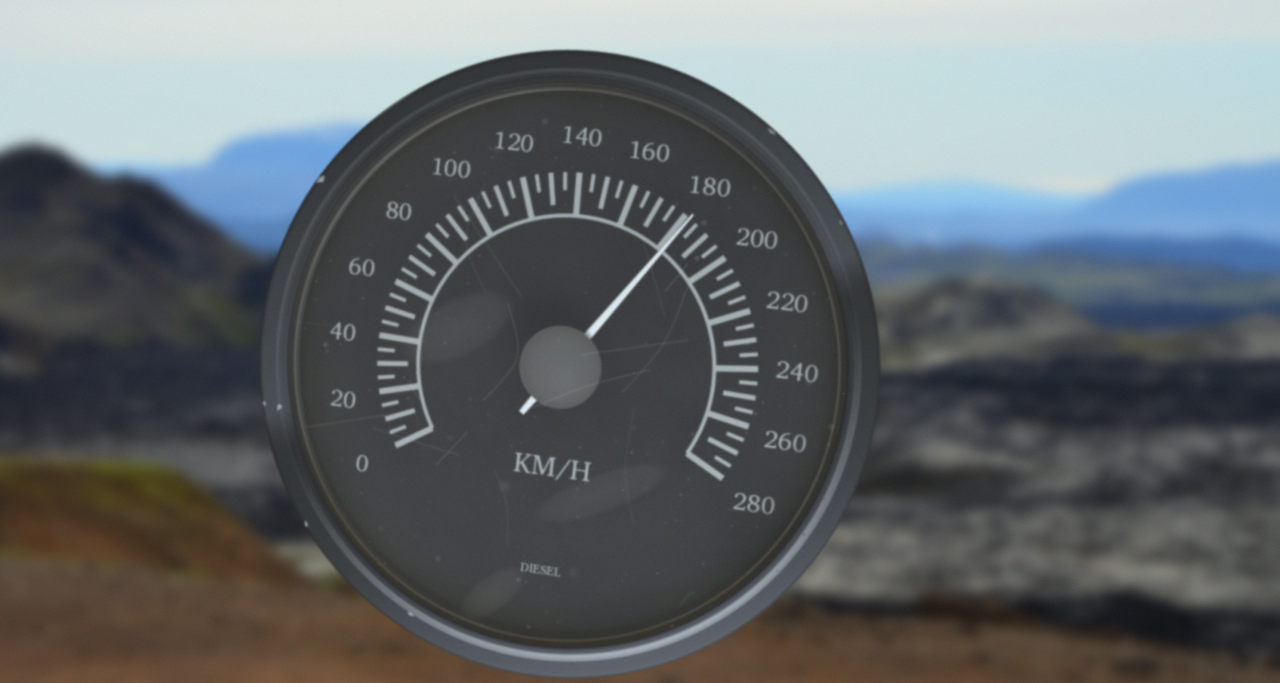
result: {"value": 182.5, "unit": "km/h"}
